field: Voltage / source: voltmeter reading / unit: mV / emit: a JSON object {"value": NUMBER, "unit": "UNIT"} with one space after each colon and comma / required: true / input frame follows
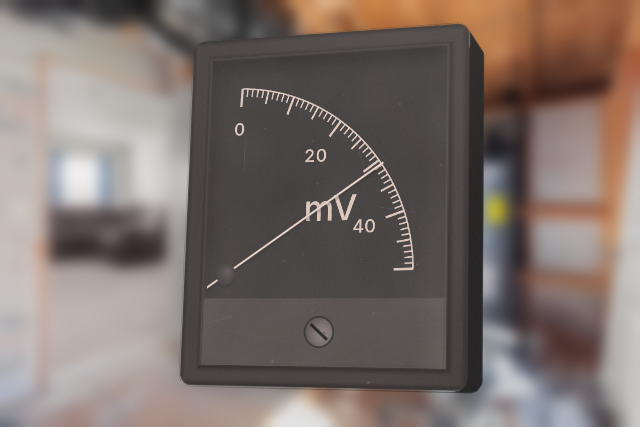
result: {"value": 31, "unit": "mV"}
